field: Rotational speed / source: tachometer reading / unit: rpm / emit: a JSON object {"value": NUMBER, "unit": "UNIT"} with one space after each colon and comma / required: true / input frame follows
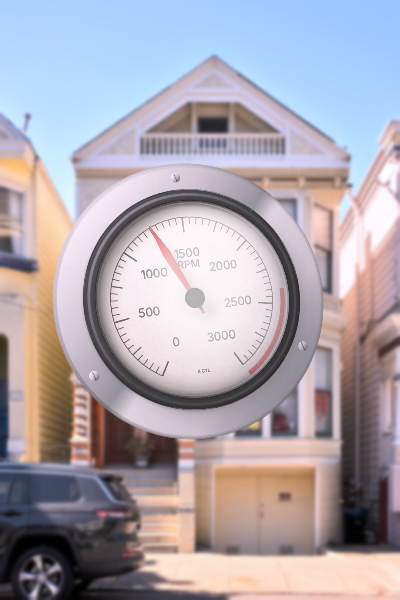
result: {"value": 1250, "unit": "rpm"}
